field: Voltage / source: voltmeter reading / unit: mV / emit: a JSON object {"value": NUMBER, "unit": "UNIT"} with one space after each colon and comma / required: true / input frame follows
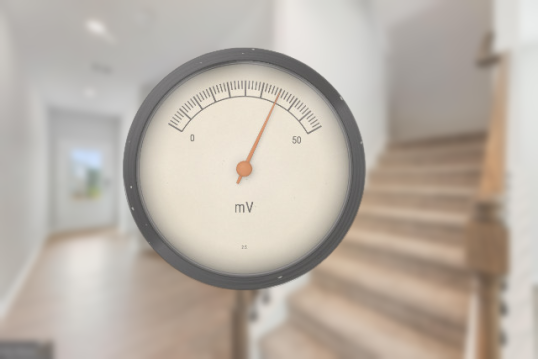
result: {"value": 35, "unit": "mV"}
